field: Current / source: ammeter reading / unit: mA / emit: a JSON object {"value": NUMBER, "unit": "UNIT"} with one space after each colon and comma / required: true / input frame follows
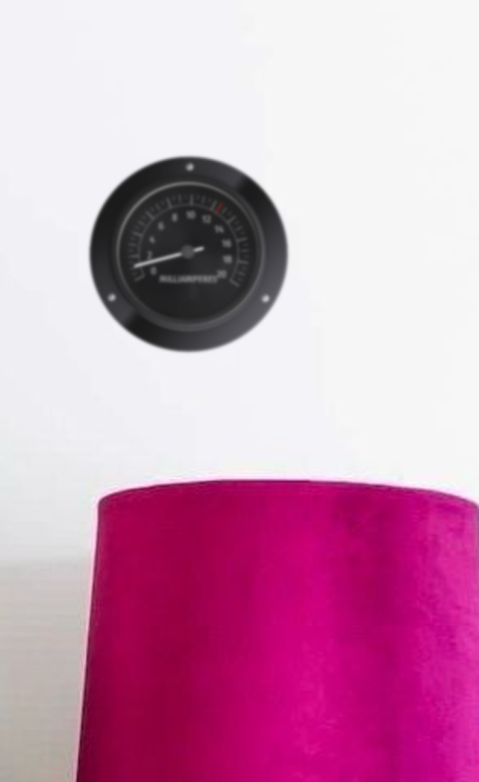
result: {"value": 1, "unit": "mA"}
